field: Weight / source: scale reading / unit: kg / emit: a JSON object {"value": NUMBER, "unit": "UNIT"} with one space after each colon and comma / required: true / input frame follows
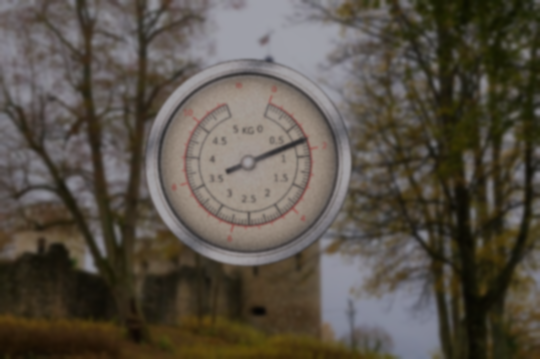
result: {"value": 0.75, "unit": "kg"}
